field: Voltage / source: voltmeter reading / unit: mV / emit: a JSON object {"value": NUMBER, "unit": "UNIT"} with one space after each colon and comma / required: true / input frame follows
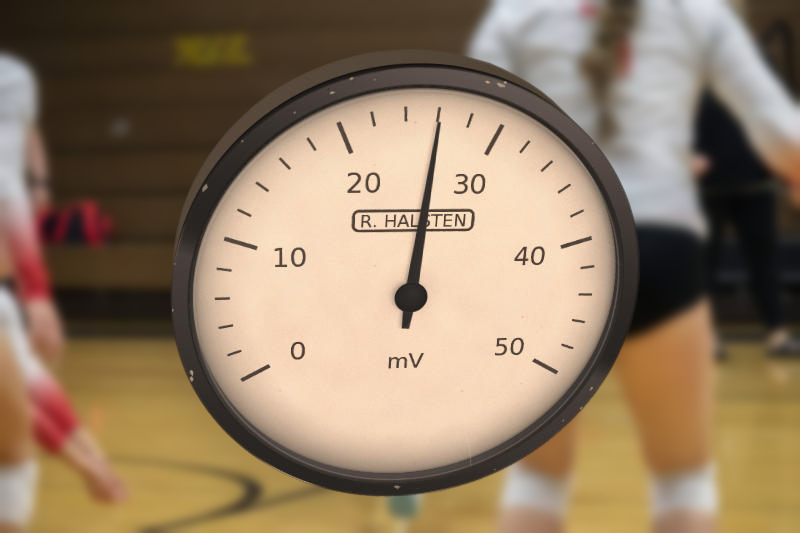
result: {"value": 26, "unit": "mV"}
